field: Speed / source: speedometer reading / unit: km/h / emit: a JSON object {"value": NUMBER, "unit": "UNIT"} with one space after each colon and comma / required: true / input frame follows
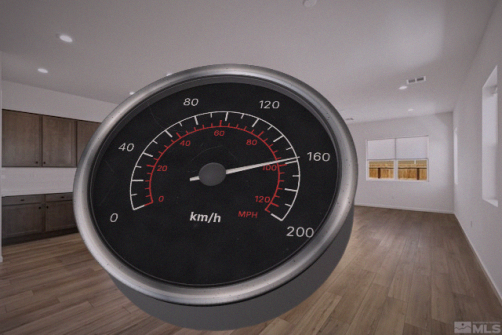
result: {"value": 160, "unit": "km/h"}
